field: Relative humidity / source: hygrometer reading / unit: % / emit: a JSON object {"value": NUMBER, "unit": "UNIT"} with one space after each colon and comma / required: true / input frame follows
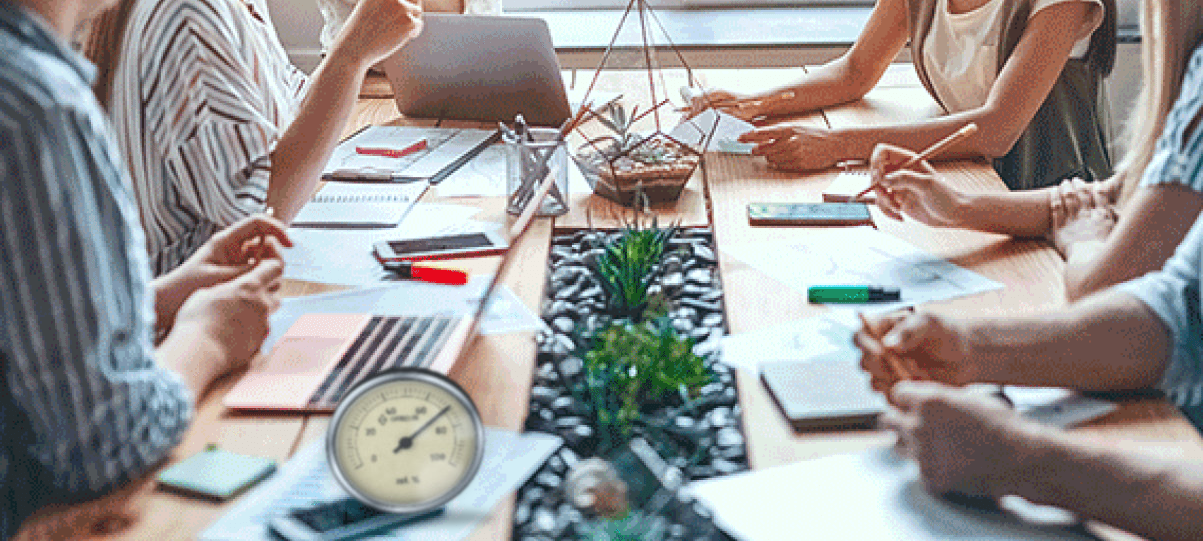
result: {"value": 70, "unit": "%"}
